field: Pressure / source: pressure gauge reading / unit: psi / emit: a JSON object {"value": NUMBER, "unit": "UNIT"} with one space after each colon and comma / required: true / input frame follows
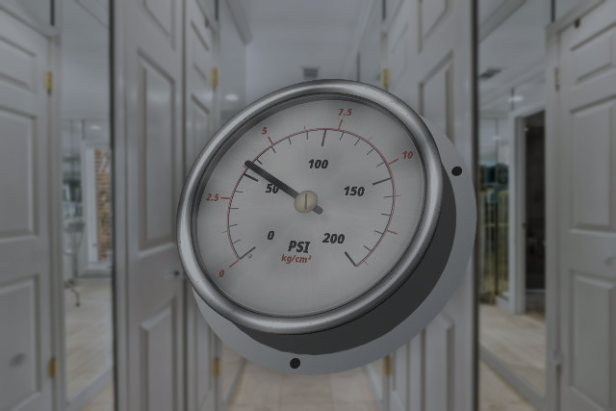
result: {"value": 55, "unit": "psi"}
